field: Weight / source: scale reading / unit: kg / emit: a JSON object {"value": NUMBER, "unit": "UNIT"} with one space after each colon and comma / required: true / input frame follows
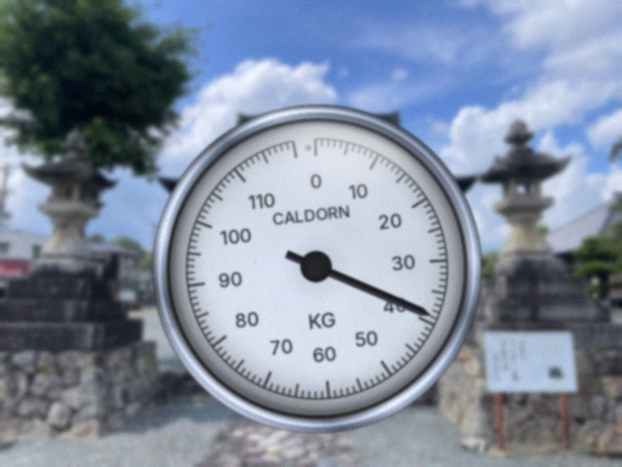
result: {"value": 39, "unit": "kg"}
